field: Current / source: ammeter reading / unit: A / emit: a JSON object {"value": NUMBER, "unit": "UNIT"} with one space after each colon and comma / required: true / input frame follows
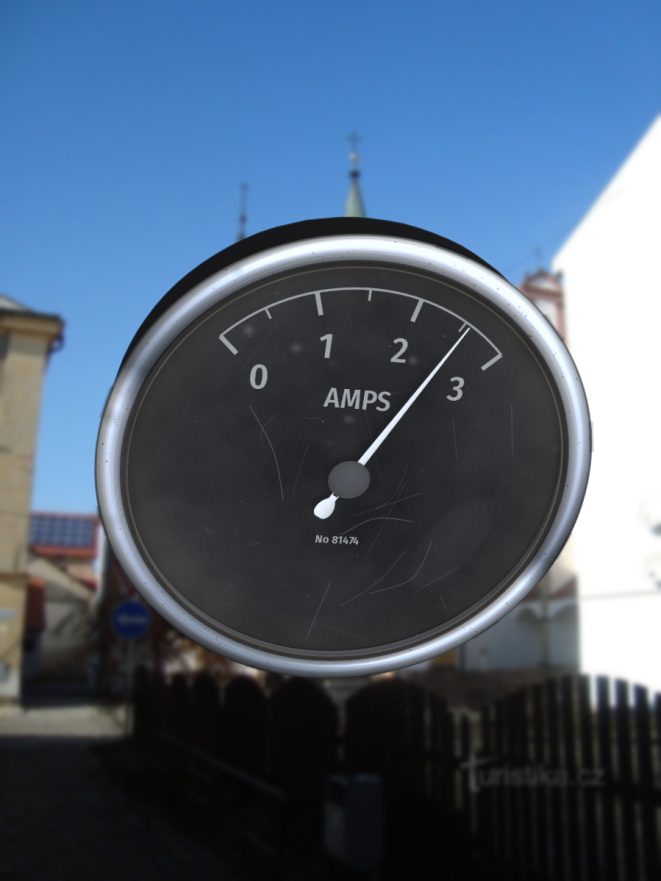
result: {"value": 2.5, "unit": "A"}
